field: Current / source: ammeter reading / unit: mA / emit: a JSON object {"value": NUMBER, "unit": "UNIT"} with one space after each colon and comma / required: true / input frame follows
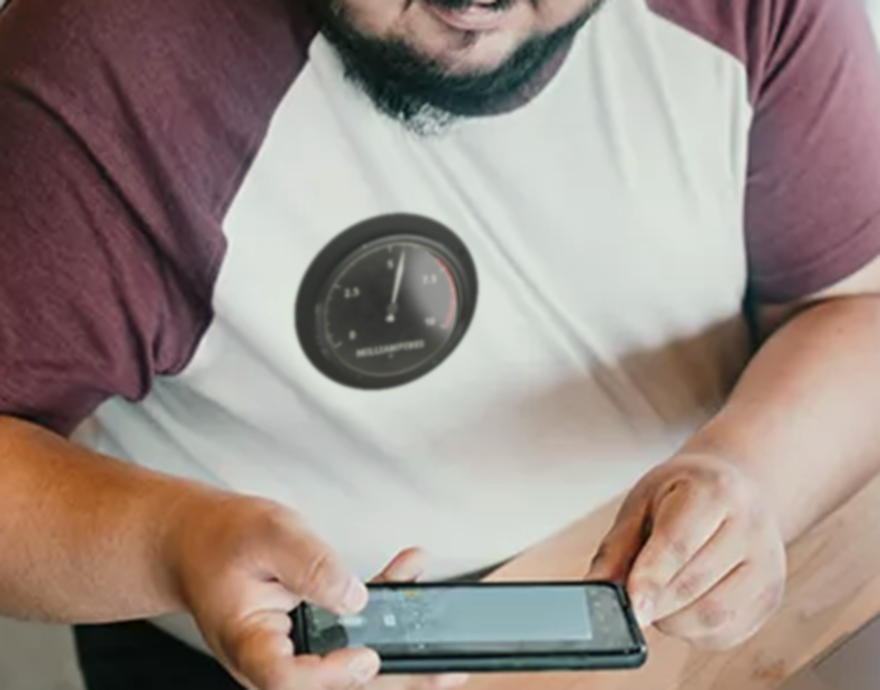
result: {"value": 5.5, "unit": "mA"}
